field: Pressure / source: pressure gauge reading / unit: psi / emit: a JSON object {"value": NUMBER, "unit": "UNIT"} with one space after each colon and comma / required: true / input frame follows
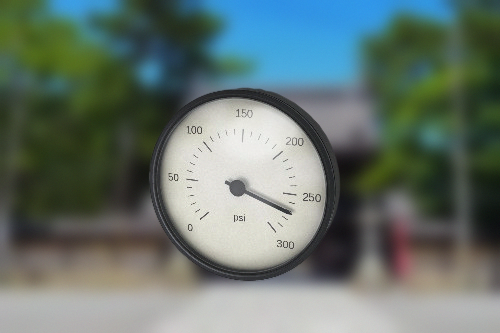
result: {"value": 270, "unit": "psi"}
